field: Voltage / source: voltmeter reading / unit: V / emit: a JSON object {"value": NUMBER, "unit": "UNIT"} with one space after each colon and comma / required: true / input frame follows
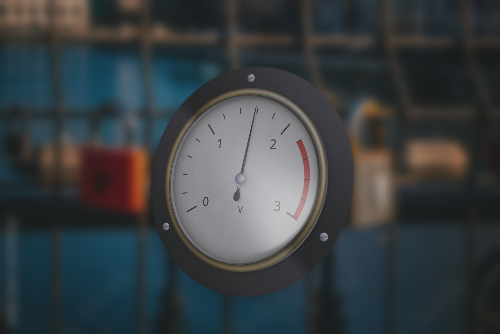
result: {"value": 1.6, "unit": "V"}
